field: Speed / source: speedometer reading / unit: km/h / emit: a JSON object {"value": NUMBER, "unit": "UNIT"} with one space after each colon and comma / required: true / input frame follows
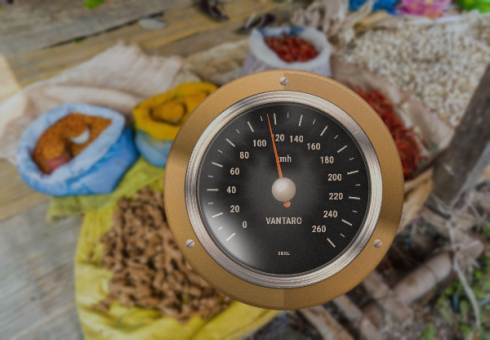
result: {"value": 115, "unit": "km/h"}
